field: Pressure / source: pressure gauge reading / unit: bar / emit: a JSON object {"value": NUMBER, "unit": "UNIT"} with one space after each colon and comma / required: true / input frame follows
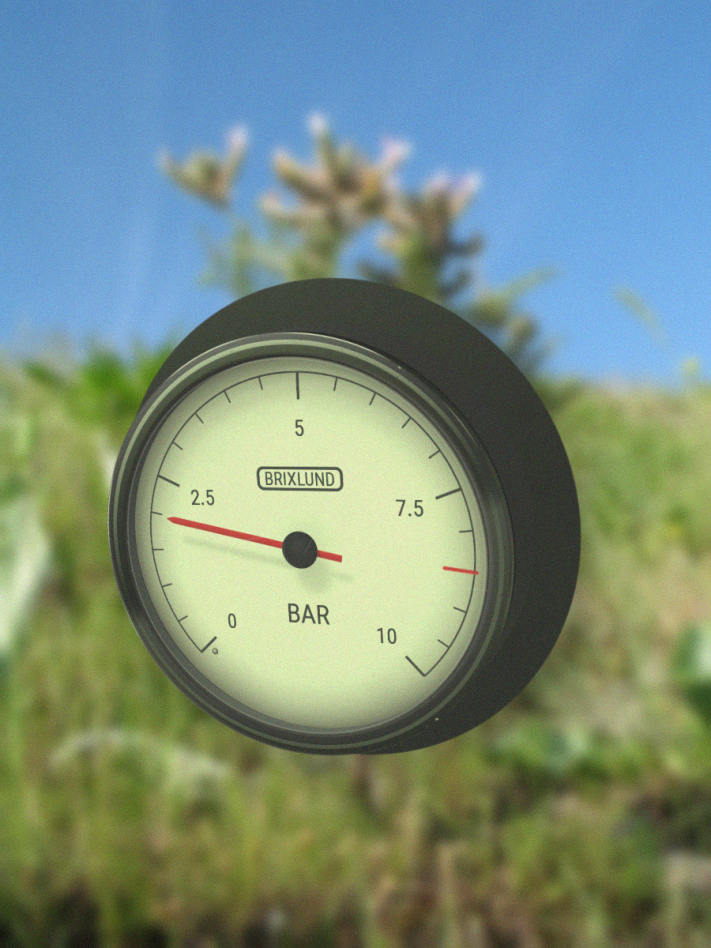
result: {"value": 2, "unit": "bar"}
